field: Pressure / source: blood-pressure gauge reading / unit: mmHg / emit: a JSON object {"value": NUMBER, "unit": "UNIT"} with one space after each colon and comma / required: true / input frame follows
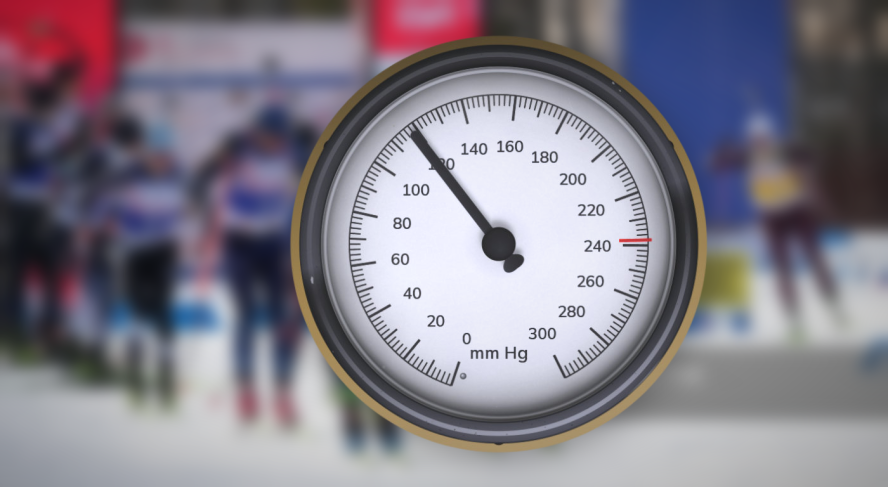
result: {"value": 118, "unit": "mmHg"}
